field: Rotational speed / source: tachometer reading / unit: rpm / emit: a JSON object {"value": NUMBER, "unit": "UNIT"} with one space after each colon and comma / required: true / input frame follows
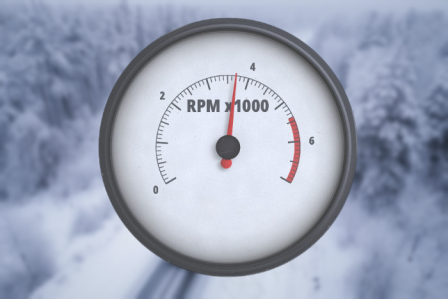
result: {"value": 3700, "unit": "rpm"}
